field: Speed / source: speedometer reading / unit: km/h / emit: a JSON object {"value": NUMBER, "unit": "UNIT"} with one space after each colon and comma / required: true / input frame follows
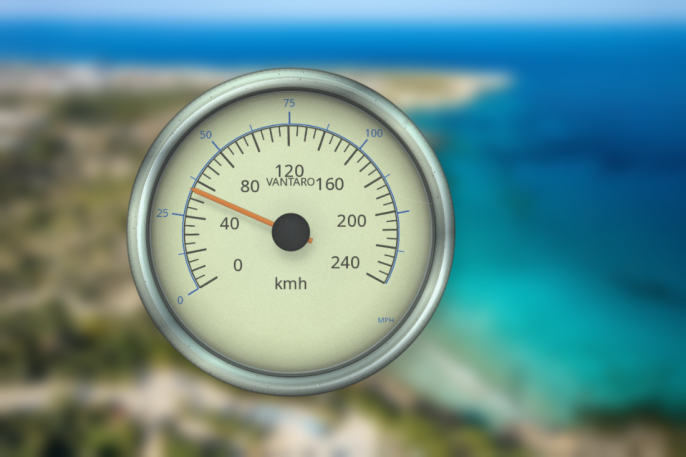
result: {"value": 55, "unit": "km/h"}
